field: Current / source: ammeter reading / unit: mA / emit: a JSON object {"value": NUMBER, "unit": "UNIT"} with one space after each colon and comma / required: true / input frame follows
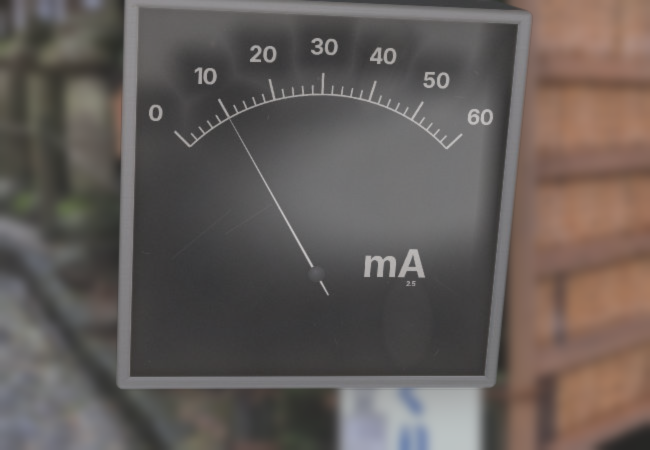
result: {"value": 10, "unit": "mA"}
